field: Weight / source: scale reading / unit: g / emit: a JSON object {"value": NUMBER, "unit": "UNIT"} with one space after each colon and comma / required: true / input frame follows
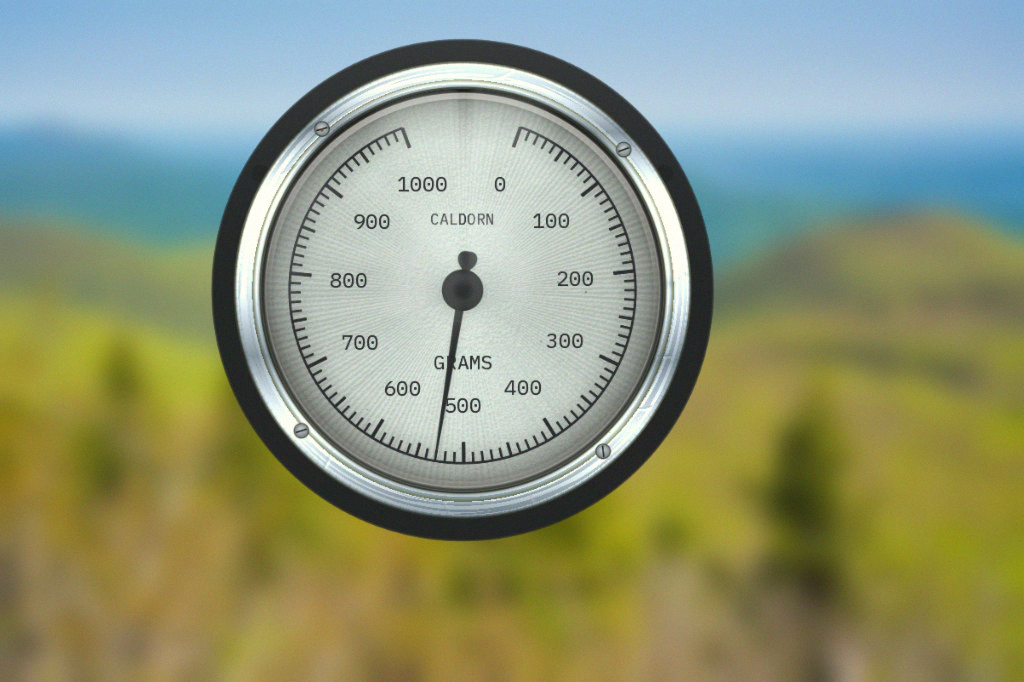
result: {"value": 530, "unit": "g"}
